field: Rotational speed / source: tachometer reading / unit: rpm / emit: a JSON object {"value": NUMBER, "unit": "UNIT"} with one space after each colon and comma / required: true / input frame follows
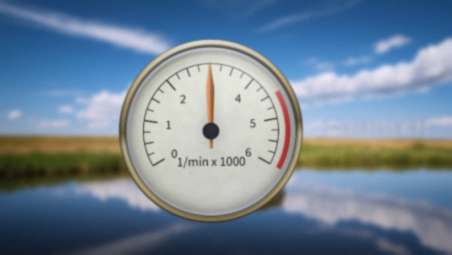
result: {"value": 3000, "unit": "rpm"}
